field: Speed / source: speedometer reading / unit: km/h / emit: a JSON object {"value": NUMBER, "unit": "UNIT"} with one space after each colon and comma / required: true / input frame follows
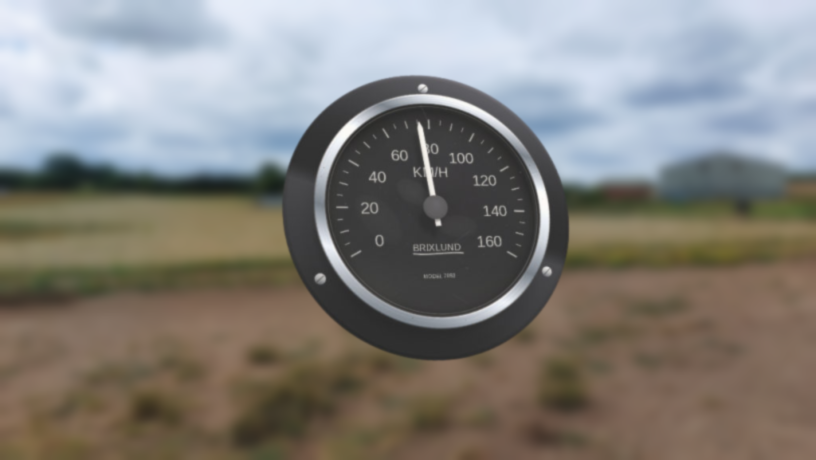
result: {"value": 75, "unit": "km/h"}
